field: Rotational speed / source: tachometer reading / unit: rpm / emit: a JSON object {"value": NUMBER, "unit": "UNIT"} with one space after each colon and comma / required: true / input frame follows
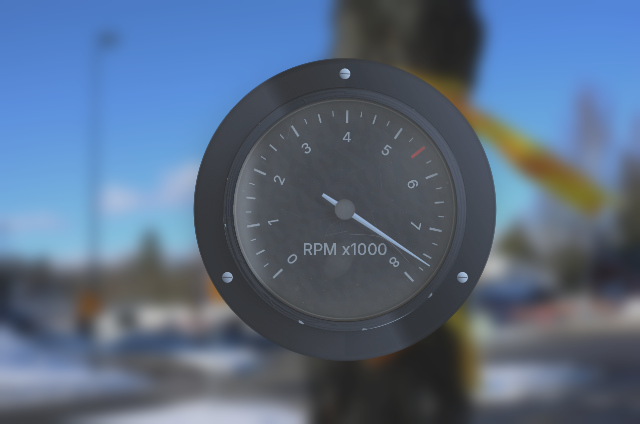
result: {"value": 7625, "unit": "rpm"}
